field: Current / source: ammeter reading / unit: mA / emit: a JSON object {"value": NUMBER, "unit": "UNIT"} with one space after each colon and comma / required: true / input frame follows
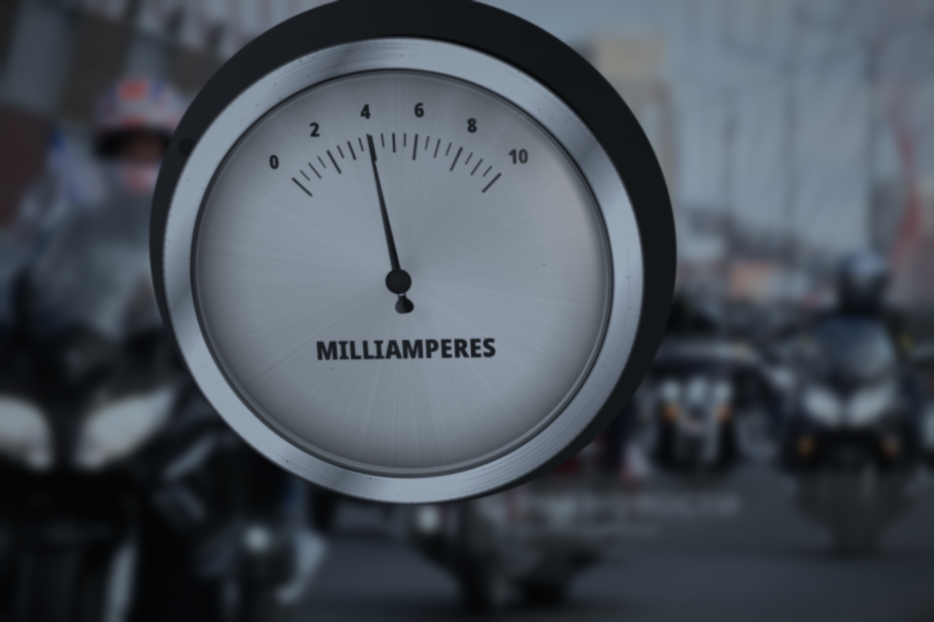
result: {"value": 4, "unit": "mA"}
